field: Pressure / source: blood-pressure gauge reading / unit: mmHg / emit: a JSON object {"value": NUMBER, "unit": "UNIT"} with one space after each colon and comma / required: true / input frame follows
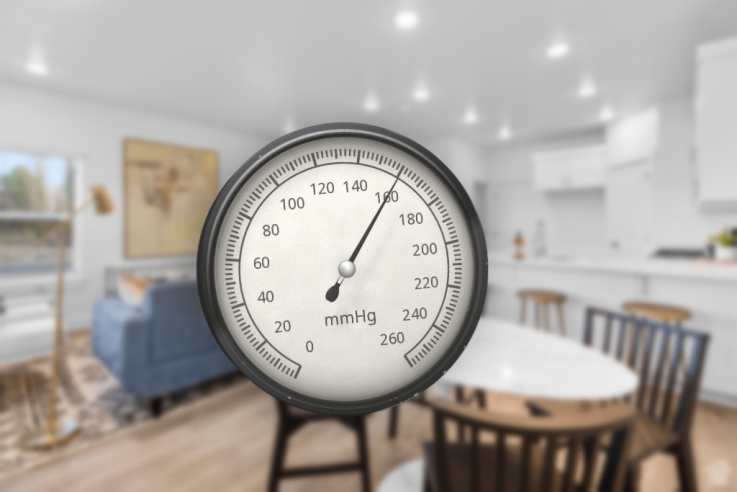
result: {"value": 160, "unit": "mmHg"}
